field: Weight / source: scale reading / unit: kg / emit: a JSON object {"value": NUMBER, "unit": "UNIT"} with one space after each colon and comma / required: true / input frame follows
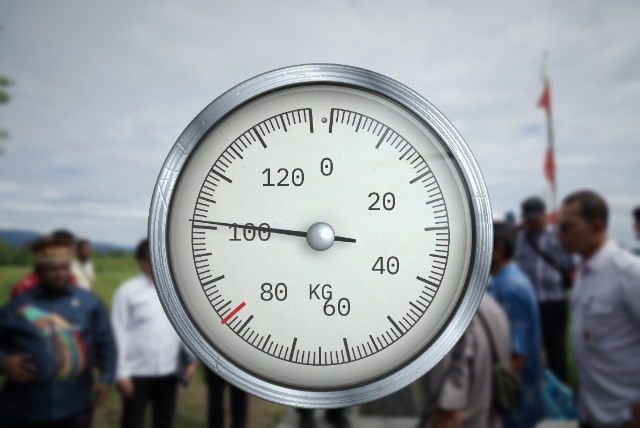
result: {"value": 101, "unit": "kg"}
